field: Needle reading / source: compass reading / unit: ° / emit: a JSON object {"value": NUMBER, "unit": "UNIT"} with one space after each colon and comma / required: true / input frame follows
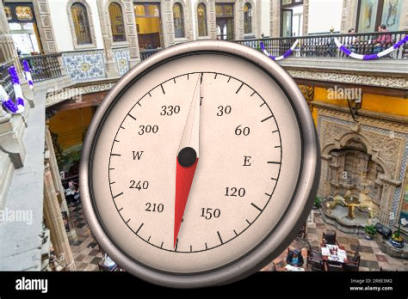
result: {"value": 180, "unit": "°"}
